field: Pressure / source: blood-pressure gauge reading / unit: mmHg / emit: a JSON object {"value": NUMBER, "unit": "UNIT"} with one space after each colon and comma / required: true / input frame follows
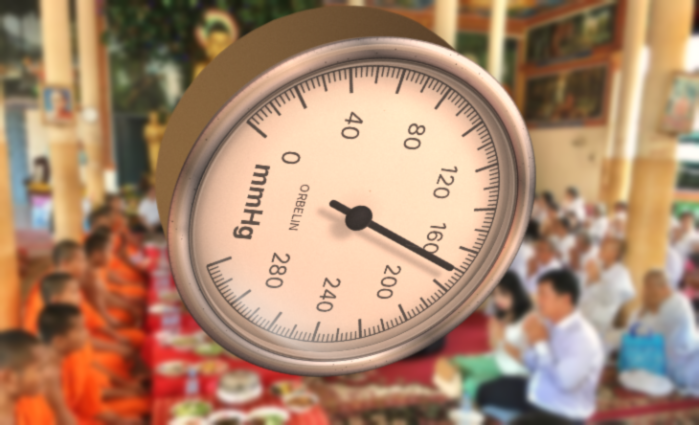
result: {"value": 170, "unit": "mmHg"}
